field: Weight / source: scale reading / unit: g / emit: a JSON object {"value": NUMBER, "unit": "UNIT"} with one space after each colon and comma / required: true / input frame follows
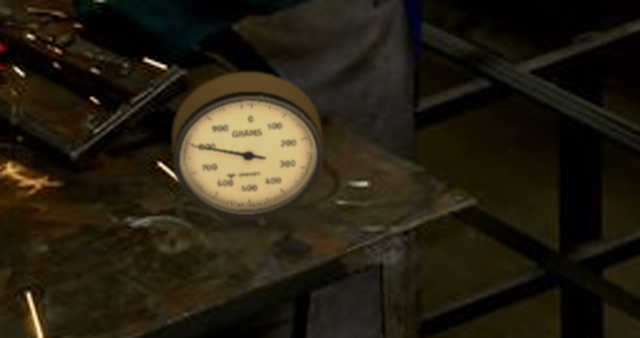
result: {"value": 800, "unit": "g"}
